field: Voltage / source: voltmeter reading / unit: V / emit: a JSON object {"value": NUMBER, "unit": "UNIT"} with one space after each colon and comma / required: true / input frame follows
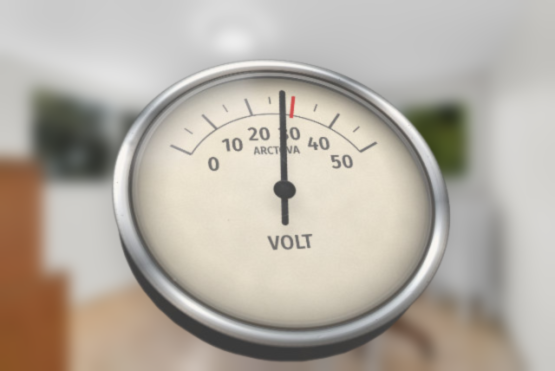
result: {"value": 27.5, "unit": "V"}
